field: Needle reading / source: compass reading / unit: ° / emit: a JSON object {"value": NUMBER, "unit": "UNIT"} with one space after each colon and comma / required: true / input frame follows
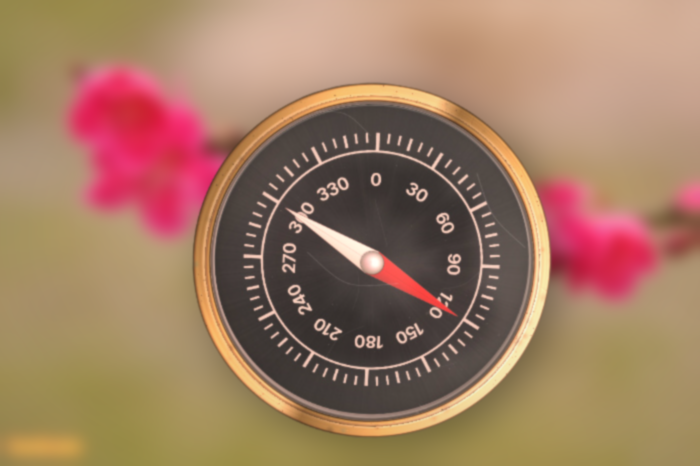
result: {"value": 120, "unit": "°"}
